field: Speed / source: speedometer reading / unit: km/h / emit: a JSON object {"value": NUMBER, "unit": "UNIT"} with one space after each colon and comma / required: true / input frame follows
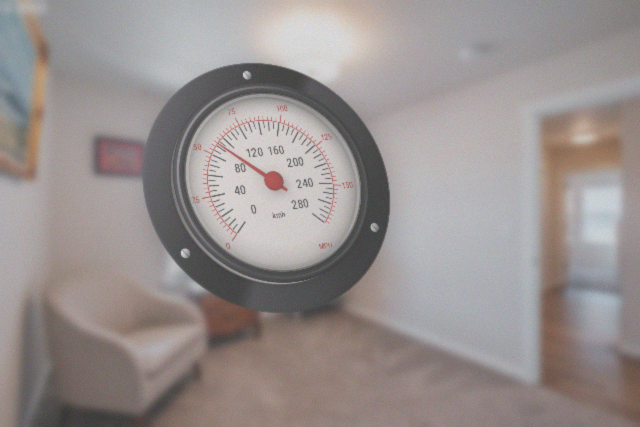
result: {"value": 90, "unit": "km/h"}
